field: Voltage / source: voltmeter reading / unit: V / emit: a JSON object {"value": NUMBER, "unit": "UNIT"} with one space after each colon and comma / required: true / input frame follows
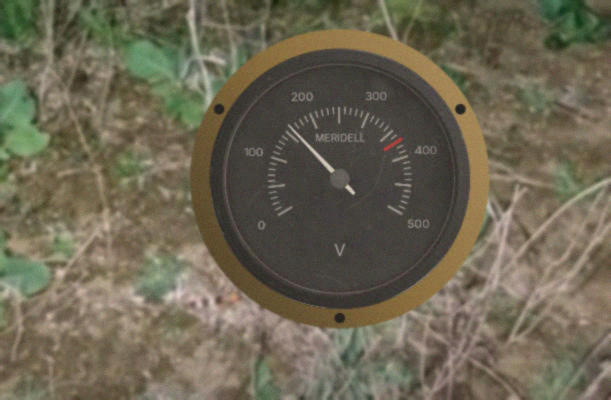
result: {"value": 160, "unit": "V"}
